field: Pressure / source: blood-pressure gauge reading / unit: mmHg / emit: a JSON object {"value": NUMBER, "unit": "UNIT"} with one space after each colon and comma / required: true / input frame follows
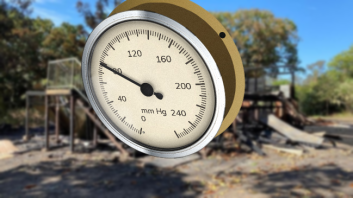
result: {"value": 80, "unit": "mmHg"}
